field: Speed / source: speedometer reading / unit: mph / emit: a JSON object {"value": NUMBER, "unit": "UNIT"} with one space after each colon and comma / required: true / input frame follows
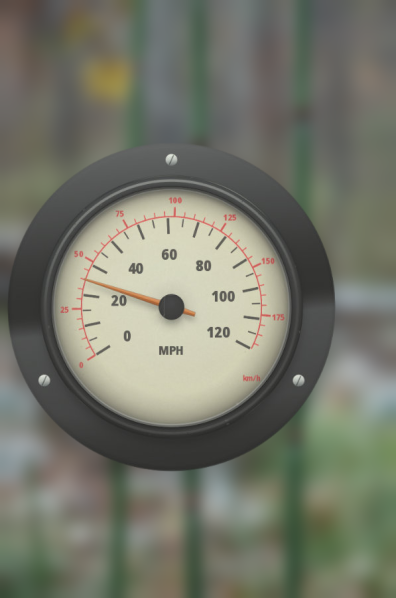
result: {"value": 25, "unit": "mph"}
